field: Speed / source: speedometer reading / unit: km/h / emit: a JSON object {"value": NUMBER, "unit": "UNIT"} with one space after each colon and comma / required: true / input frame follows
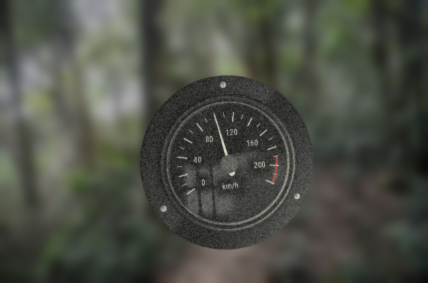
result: {"value": 100, "unit": "km/h"}
